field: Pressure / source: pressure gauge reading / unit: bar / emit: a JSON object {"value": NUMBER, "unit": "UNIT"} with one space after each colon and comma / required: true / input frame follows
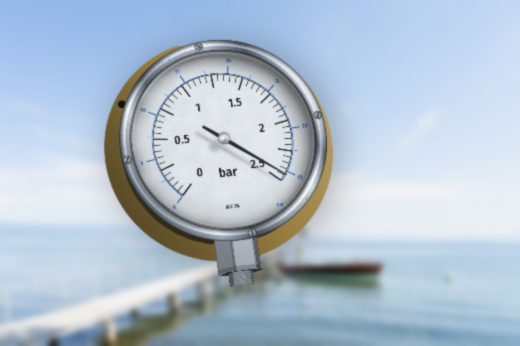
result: {"value": 2.45, "unit": "bar"}
